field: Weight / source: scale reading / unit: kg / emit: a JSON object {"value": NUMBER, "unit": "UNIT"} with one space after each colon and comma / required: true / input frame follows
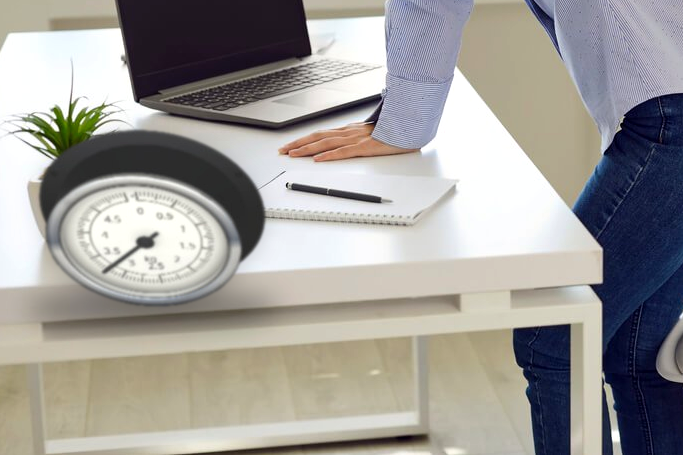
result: {"value": 3.25, "unit": "kg"}
